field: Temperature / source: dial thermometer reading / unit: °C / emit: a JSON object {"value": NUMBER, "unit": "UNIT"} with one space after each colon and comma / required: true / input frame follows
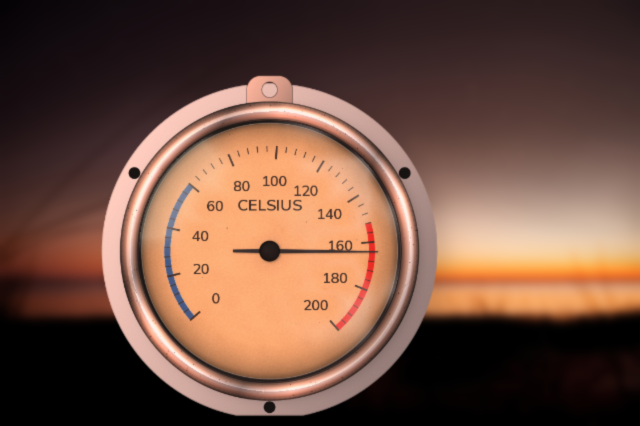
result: {"value": 164, "unit": "°C"}
